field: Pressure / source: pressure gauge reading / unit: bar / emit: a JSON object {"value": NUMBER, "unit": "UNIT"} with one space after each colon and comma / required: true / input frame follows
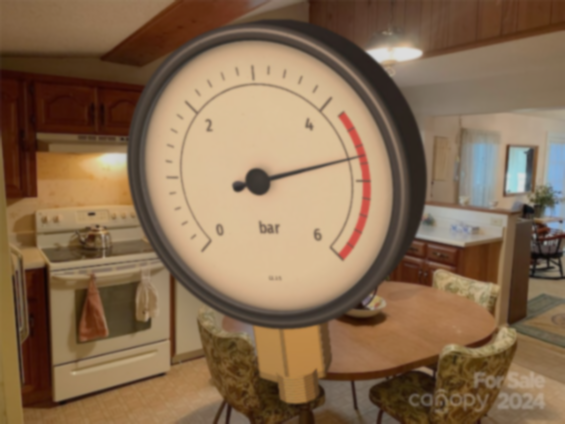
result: {"value": 4.7, "unit": "bar"}
